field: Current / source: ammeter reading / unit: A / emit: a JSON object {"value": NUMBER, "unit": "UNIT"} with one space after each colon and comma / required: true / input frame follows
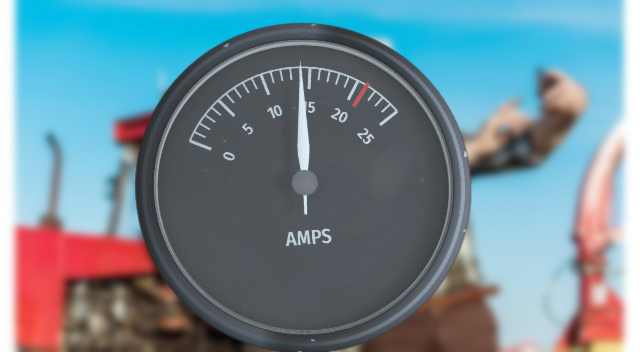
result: {"value": 14, "unit": "A"}
